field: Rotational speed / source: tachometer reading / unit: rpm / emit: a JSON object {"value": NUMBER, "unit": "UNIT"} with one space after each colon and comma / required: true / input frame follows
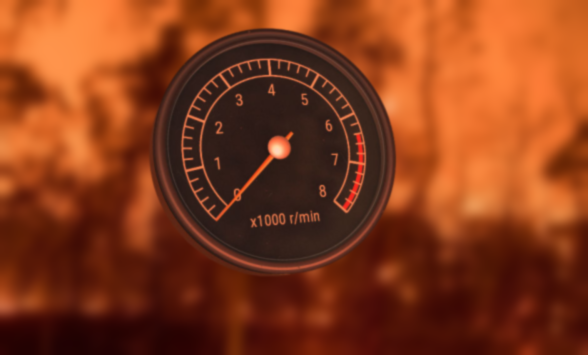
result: {"value": 0, "unit": "rpm"}
